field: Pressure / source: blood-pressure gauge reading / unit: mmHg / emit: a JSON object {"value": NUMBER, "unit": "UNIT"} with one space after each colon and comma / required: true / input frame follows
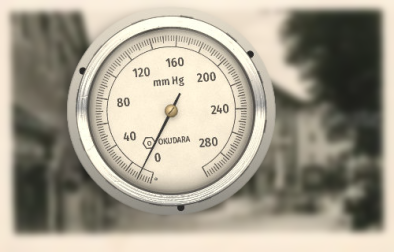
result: {"value": 10, "unit": "mmHg"}
